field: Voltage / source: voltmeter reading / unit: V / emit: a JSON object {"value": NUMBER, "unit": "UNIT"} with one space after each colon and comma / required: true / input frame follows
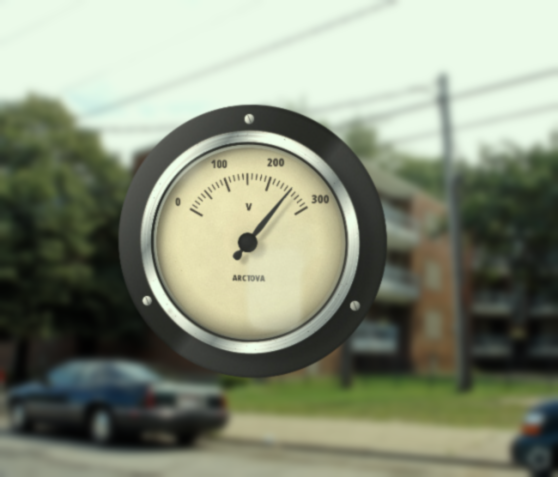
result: {"value": 250, "unit": "V"}
